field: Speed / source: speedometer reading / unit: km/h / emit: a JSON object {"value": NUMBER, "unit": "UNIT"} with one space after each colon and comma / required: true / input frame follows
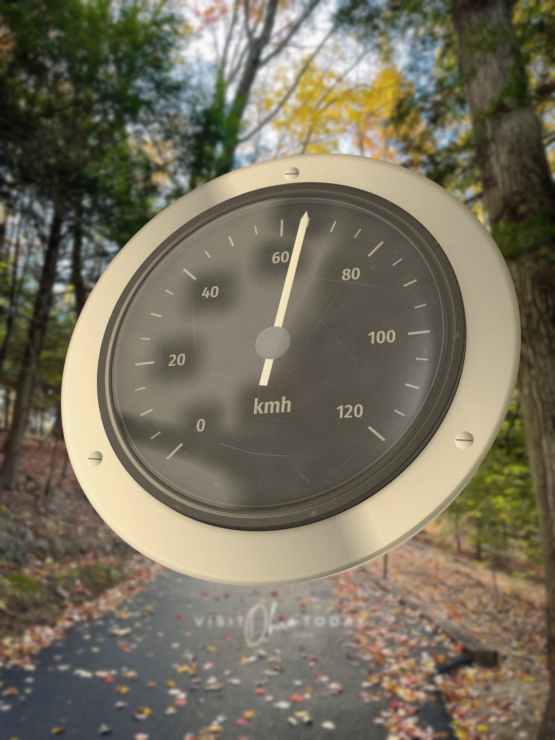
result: {"value": 65, "unit": "km/h"}
